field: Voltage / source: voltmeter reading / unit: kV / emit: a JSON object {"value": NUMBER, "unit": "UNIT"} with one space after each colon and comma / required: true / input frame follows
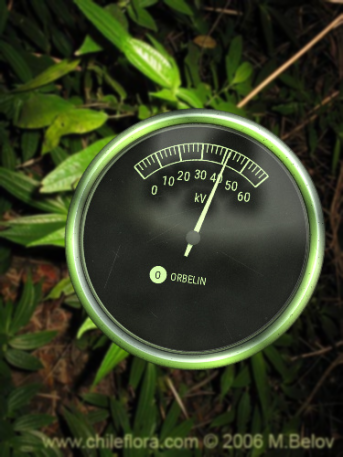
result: {"value": 42, "unit": "kV"}
